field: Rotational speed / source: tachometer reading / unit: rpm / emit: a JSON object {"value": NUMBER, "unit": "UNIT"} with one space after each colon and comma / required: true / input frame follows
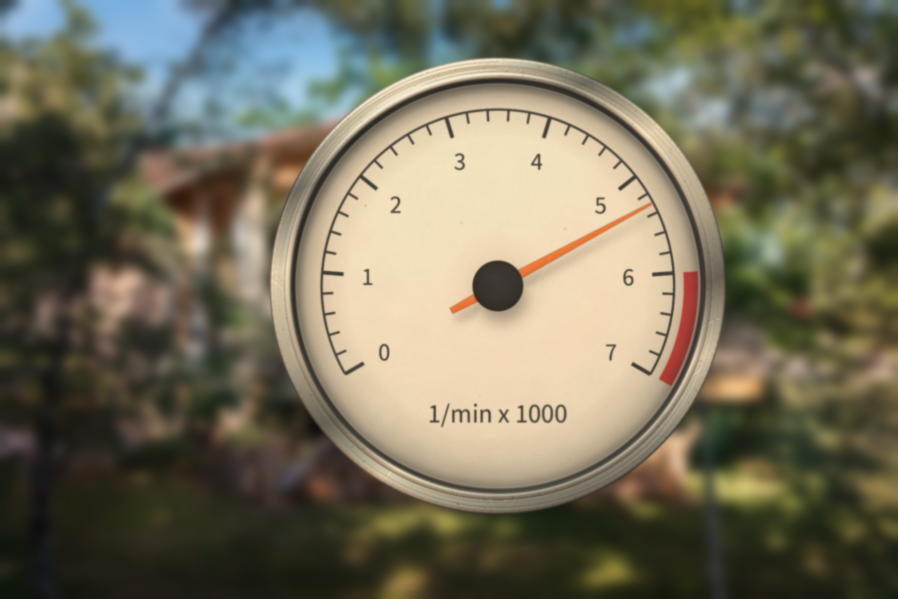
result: {"value": 5300, "unit": "rpm"}
